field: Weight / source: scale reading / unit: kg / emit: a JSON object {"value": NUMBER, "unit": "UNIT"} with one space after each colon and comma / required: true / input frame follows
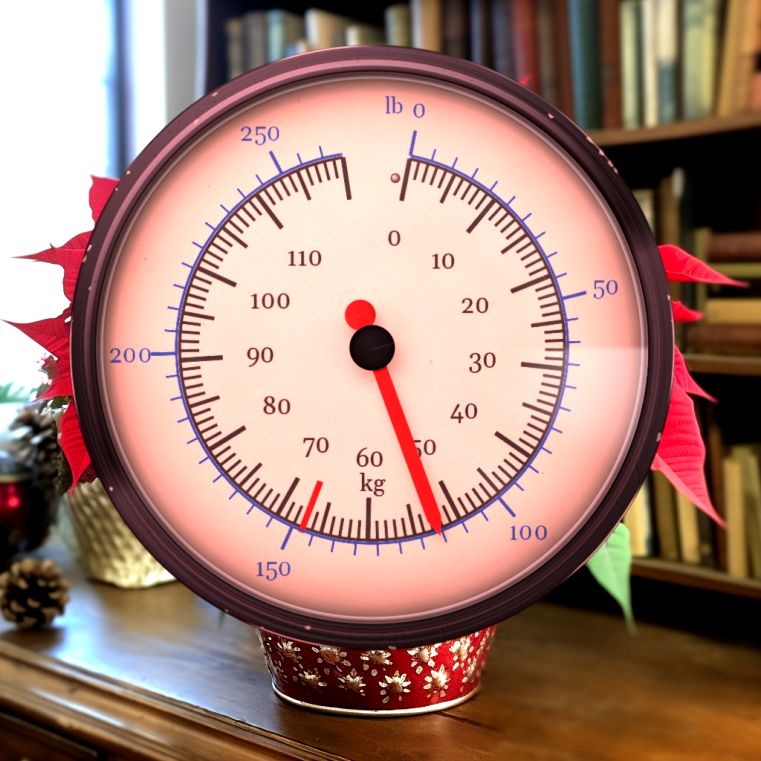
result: {"value": 52.5, "unit": "kg"}
